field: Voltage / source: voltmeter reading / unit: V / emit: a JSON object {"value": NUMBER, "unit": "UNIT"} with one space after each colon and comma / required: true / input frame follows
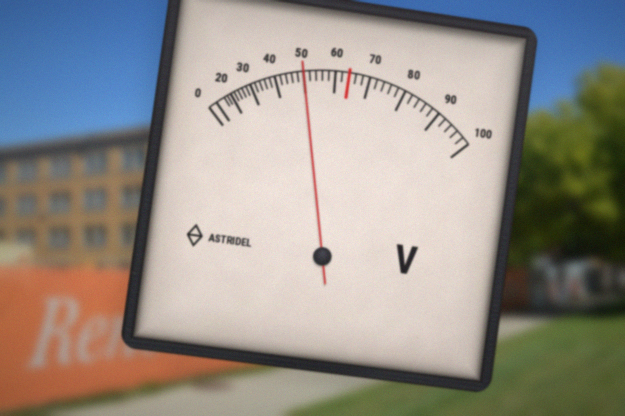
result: {"value": 50, "unit": "V"}
